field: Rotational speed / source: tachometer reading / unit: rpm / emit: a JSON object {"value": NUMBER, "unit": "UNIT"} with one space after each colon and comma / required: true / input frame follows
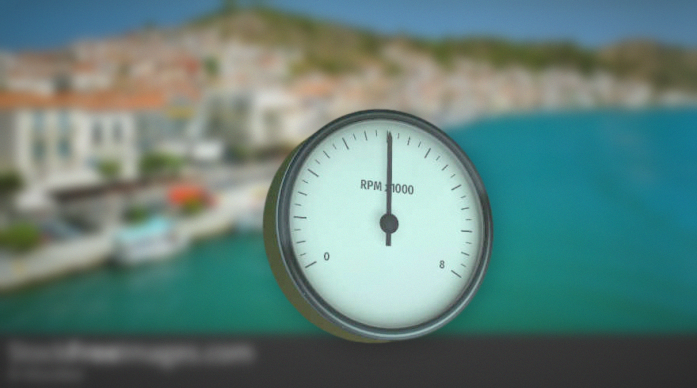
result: {"value": 4000, "unit": "rpm"}
